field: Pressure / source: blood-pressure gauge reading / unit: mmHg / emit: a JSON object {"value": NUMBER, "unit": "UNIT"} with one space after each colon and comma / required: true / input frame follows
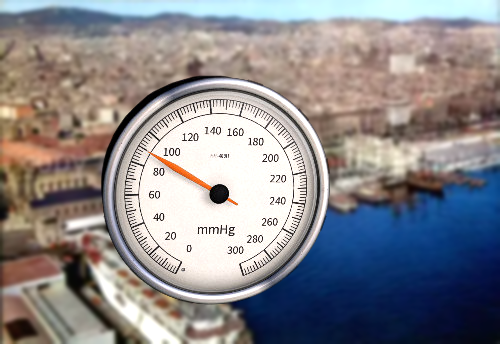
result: {"value": 90, "unit": "mmHg"}
